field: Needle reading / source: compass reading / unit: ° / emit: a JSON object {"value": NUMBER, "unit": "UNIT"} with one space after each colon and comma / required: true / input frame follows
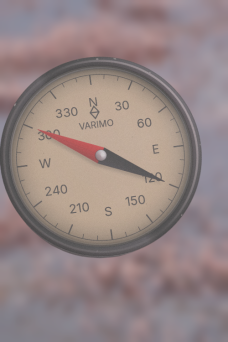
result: {"value": 300, "unit": "°"}
